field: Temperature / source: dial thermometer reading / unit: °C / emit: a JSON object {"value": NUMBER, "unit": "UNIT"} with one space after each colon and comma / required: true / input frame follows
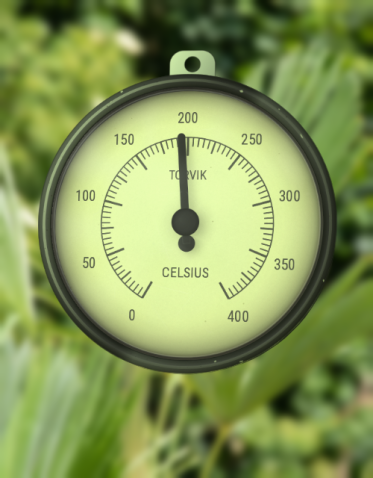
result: {"value": 195, "unit": "°C"}
